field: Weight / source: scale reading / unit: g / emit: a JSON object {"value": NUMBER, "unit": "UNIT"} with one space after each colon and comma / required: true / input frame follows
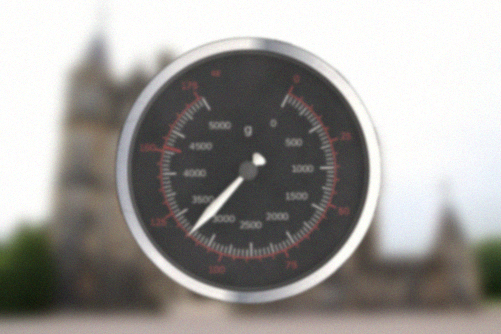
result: {"value": 3250, "unit": "g"}
